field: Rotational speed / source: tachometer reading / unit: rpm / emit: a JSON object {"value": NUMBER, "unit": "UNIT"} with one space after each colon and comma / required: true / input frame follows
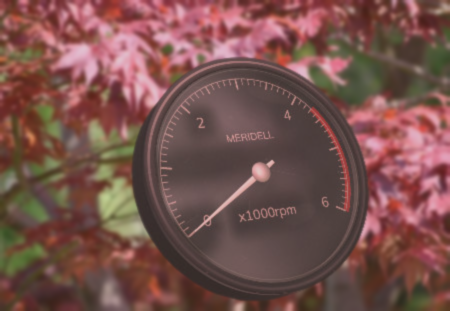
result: {"value": 0, "unit": "rpm"}
